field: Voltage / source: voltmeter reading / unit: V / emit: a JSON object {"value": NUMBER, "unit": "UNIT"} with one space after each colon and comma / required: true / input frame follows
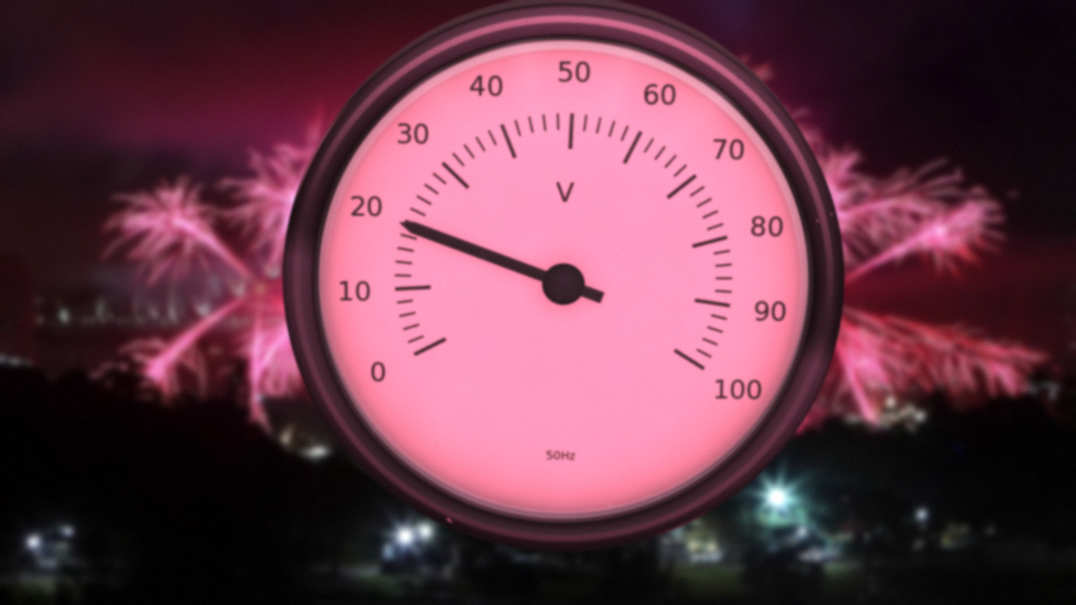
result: {"value": 20, "unit": "V"}
